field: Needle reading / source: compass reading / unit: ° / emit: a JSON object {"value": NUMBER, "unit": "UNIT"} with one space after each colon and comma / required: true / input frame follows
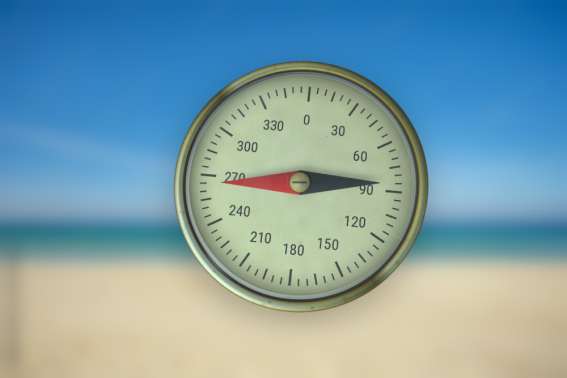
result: {"value": 265, "unit": "°"}
